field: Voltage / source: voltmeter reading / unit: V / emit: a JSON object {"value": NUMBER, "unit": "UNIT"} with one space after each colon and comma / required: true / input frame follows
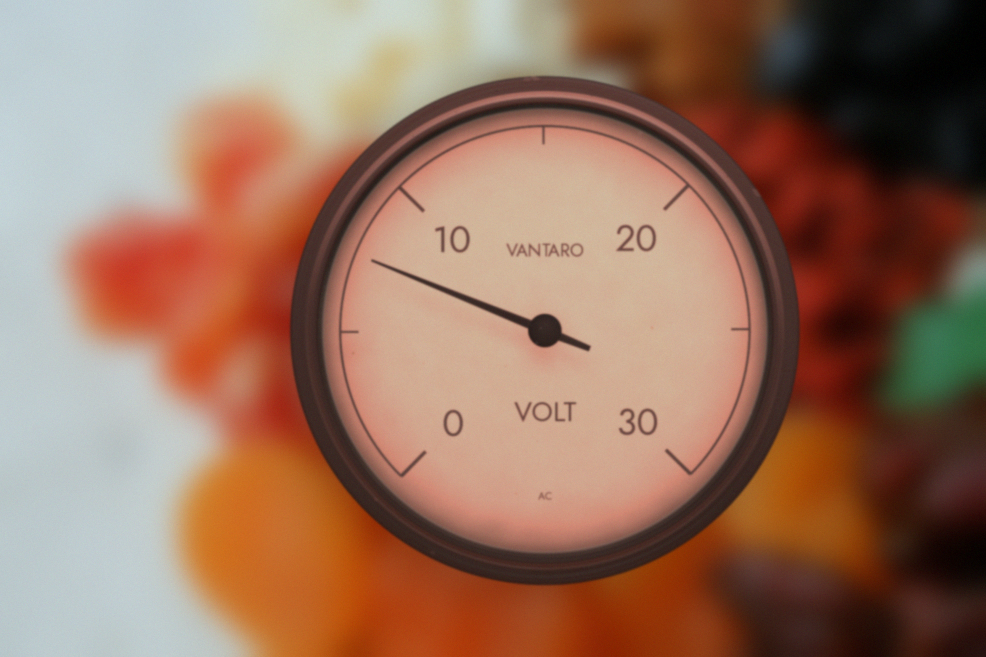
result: {"value": 7.5, "unit": "V"}
